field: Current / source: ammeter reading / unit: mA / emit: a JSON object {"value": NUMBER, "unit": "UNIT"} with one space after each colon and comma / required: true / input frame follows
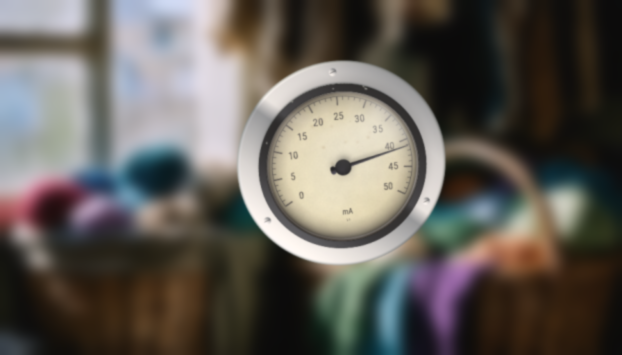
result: {"value": 41, "unit": "mA"}
